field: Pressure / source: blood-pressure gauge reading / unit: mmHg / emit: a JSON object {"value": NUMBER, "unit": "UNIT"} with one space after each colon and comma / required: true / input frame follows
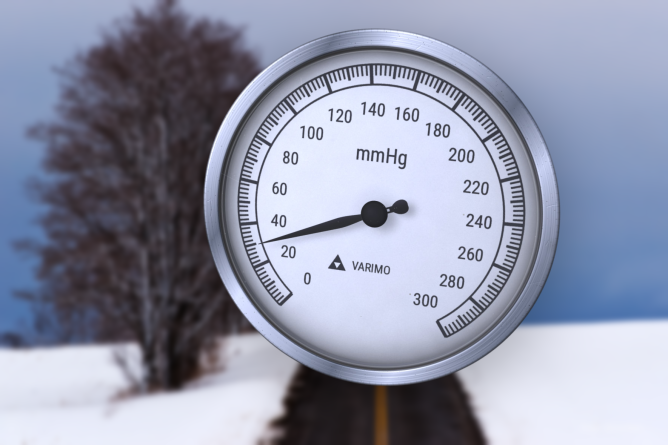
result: {"value": 30, "unit": "mmHg"}
